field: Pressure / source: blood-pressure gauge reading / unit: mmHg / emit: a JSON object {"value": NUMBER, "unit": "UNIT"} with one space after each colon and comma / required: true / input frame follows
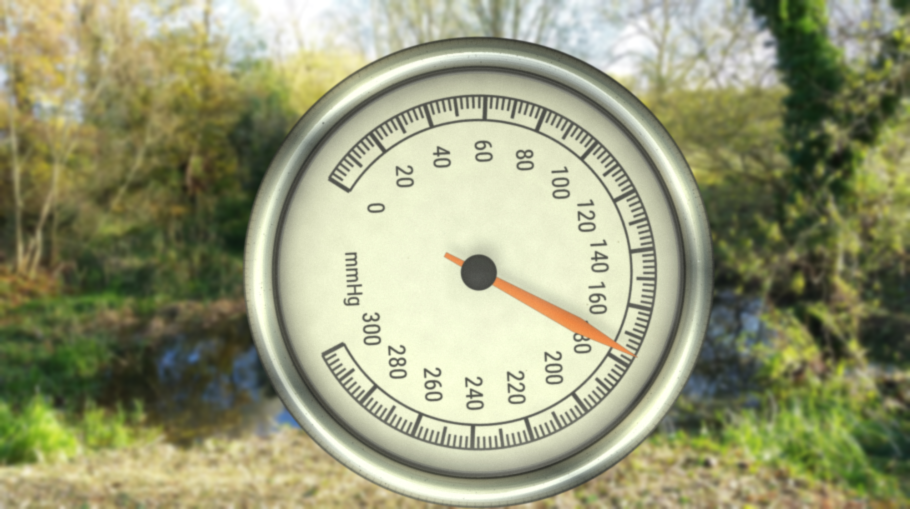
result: {"value": 176, "unit": "mmHg"}
